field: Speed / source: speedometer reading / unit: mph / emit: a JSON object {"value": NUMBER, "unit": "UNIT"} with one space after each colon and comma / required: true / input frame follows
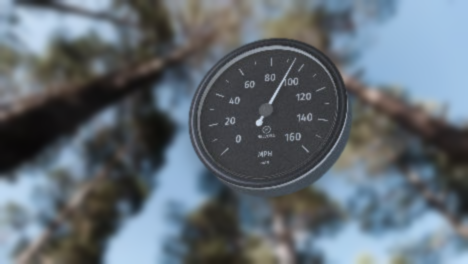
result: {"value": 95, "unit": "mph"}
